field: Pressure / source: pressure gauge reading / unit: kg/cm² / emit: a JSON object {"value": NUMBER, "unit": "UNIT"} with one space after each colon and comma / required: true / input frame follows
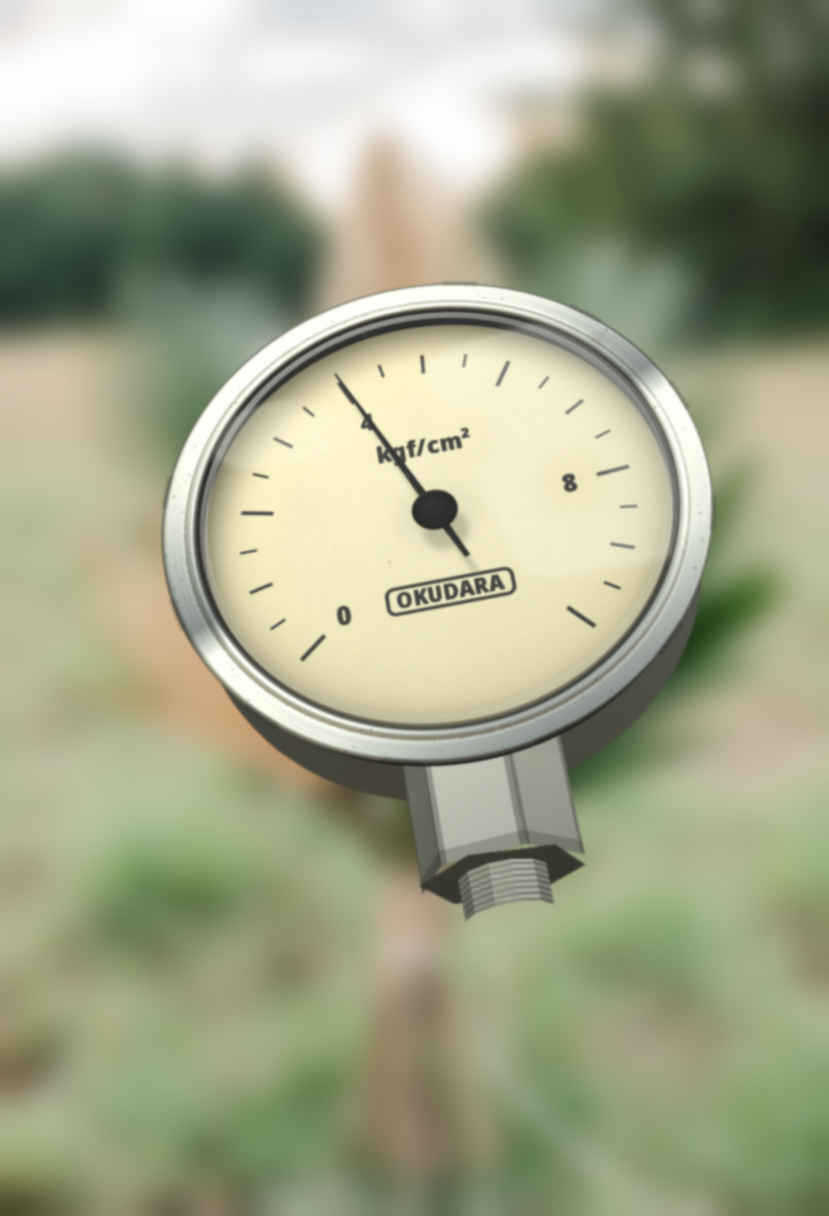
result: {"value": 4, "unit": "kg/cm²"}
